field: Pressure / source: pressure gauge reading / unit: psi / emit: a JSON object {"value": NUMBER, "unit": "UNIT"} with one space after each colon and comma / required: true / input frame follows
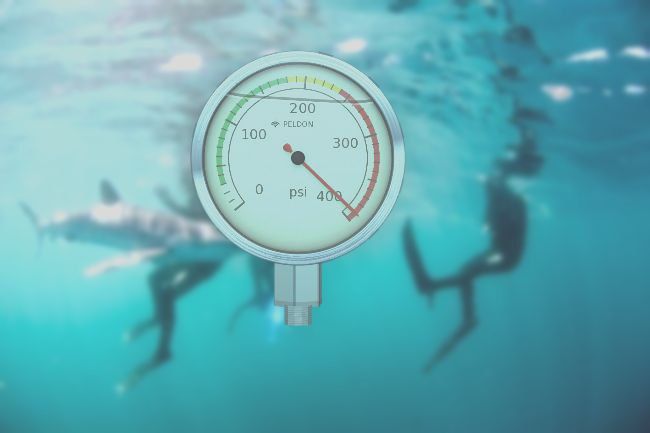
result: {"value": 390, "unit": "psi"}
